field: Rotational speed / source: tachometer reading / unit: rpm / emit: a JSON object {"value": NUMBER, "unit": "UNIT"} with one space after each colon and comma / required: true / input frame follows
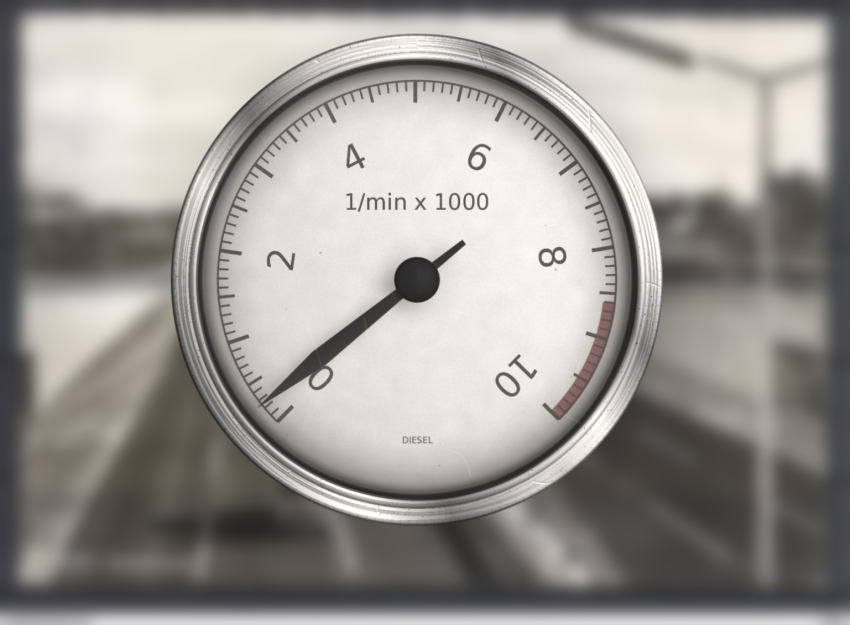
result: {"value": 250, "unit": "rpm"}
